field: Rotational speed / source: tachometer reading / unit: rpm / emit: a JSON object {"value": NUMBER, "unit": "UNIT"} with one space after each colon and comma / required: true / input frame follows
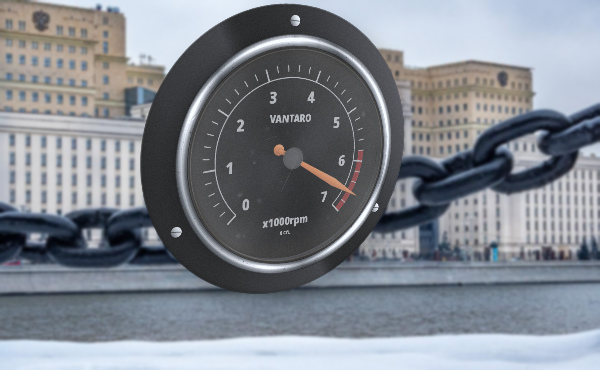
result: {"value": 6600, "unit": "rpm"}
